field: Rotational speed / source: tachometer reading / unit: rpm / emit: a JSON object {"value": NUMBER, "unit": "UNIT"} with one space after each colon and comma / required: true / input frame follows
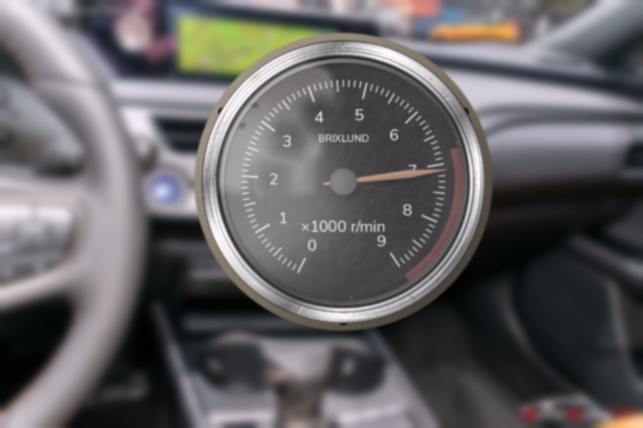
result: {"value": 7100, "unit": "rpm"}
